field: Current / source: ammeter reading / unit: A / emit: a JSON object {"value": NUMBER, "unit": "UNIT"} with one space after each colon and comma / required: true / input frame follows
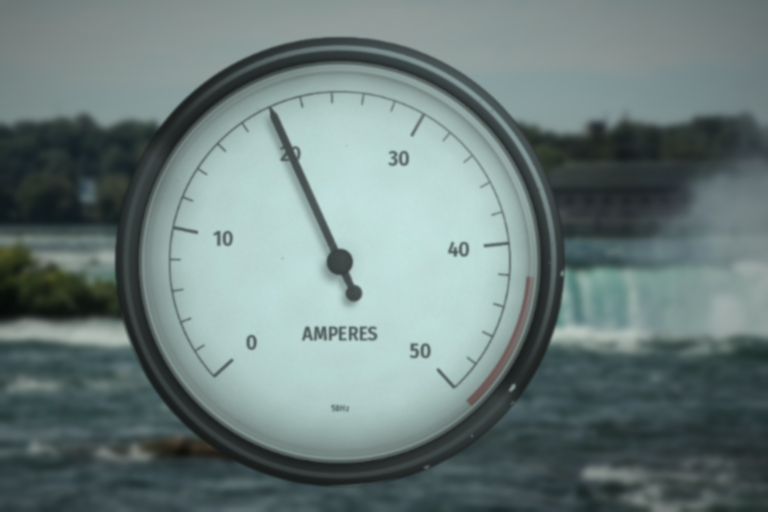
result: {"value": 20, "unit": "A"}
